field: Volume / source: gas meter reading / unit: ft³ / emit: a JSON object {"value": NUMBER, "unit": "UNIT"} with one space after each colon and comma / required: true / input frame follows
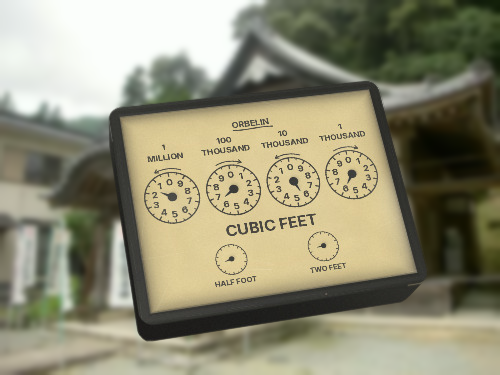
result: {"value": 165600, "unit": "ft³"}
